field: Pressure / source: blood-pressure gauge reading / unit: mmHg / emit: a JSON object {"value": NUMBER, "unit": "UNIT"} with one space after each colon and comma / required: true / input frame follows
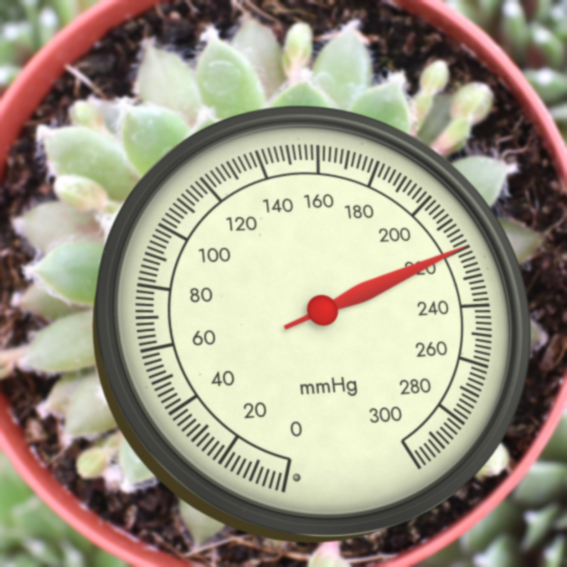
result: {"value": 220, "unit": "mmHg"}
